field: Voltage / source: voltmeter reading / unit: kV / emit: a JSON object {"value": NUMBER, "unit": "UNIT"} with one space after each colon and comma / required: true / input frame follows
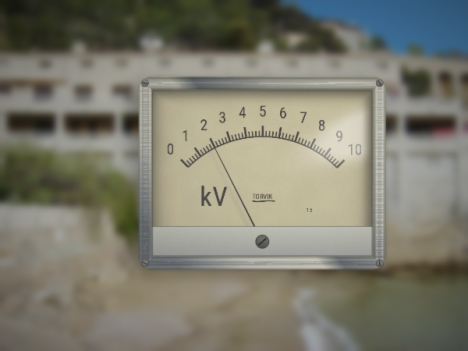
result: {"value": 2, "unit": "kV"}
